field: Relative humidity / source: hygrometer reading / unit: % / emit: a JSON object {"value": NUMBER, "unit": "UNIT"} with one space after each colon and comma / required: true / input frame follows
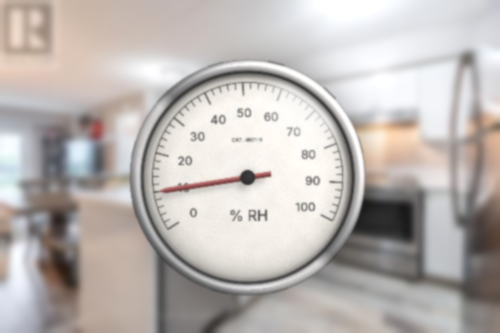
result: {"value": 10, "unit": "%"}
